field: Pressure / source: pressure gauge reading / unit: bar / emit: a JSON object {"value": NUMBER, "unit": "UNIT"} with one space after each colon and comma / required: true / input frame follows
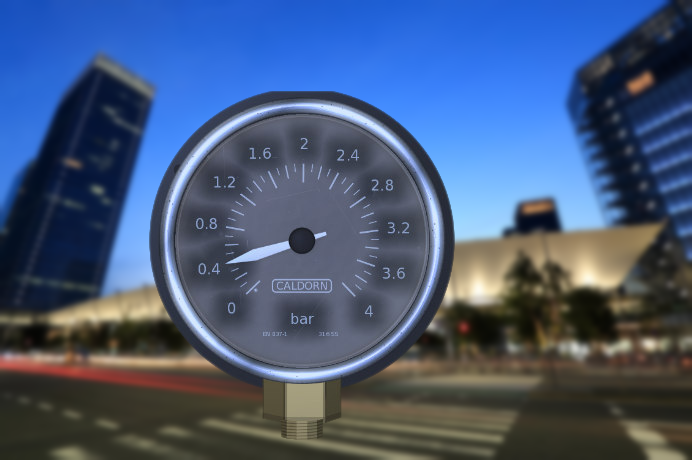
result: {"value": 0.4, "unit": "bar"}
